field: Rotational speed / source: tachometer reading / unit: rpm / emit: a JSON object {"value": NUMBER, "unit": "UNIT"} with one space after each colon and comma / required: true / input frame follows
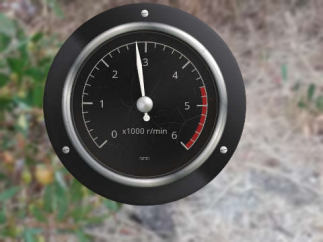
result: {"value": 2800, "unit": "rpm"}
